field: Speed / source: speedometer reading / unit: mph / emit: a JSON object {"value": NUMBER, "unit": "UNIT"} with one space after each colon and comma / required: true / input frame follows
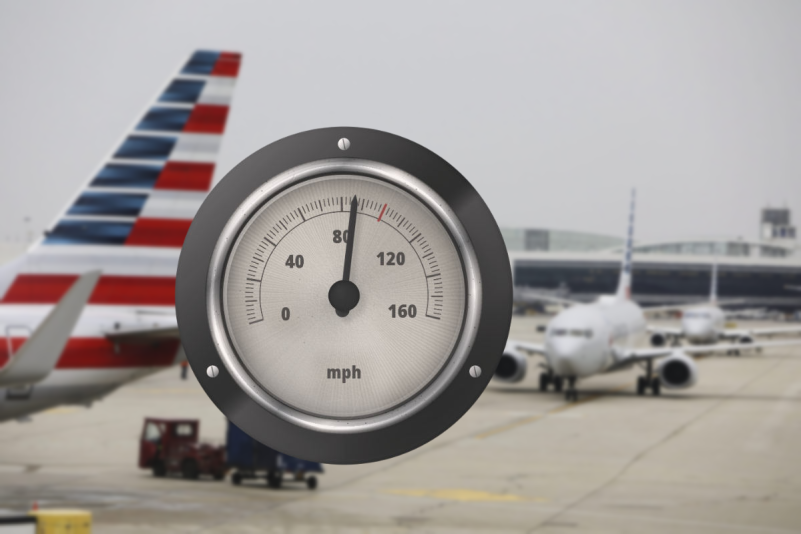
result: {"value": 86, "unit": "mph"}
